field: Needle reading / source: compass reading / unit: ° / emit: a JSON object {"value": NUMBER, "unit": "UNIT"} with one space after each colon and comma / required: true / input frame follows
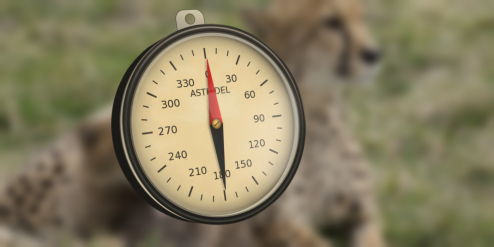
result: {"value": 0, "unit": "°"}
